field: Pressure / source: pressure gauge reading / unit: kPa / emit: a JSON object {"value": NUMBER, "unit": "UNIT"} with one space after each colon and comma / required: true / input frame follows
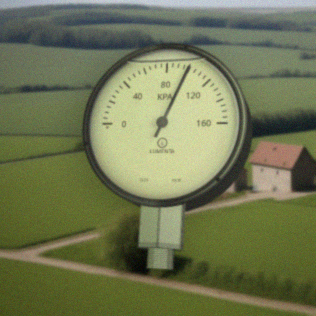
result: {"value": 100, "unit": "kPa"}
